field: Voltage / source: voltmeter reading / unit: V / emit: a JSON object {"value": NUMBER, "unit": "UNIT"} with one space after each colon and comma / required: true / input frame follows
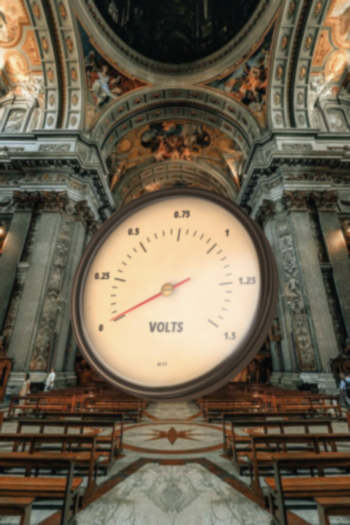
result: {"value": 0, "unit": "V"}
